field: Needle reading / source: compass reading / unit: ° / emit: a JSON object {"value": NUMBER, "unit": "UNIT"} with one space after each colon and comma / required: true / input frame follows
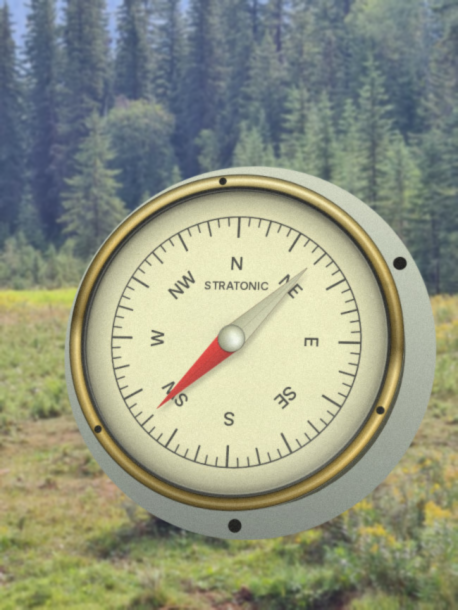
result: {"value": 225, "unit": "°"}
